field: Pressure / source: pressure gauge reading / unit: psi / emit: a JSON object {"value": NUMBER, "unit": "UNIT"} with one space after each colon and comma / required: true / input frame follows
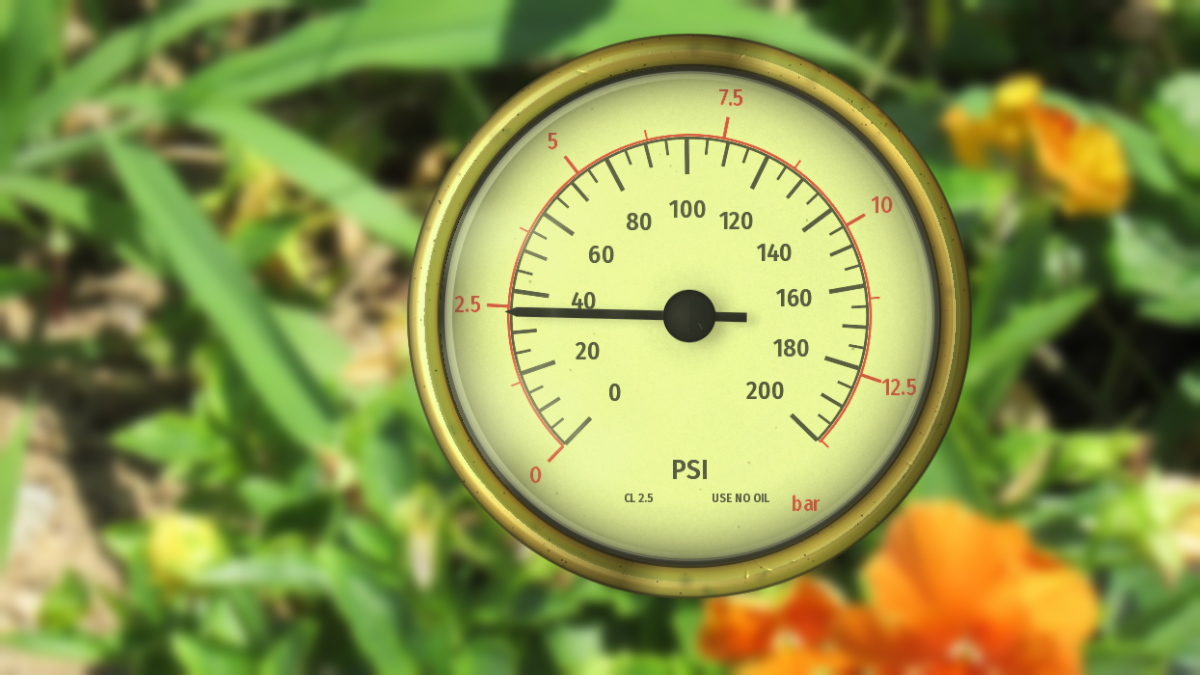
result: {"value": 35, "unit": "psi"}
